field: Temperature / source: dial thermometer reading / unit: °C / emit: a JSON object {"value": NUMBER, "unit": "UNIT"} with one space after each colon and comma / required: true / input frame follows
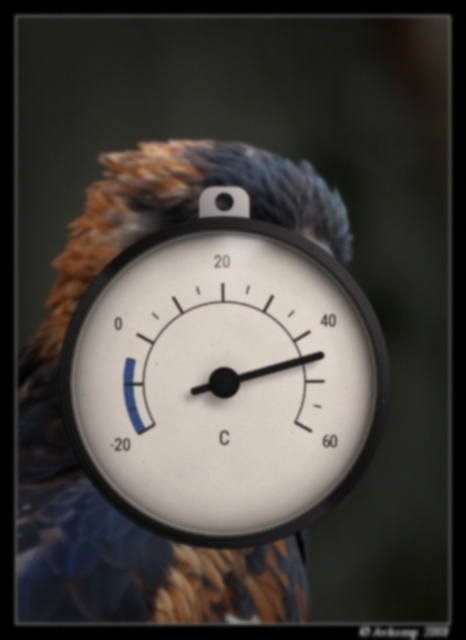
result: {"value": 45, "unit": "°C"}
